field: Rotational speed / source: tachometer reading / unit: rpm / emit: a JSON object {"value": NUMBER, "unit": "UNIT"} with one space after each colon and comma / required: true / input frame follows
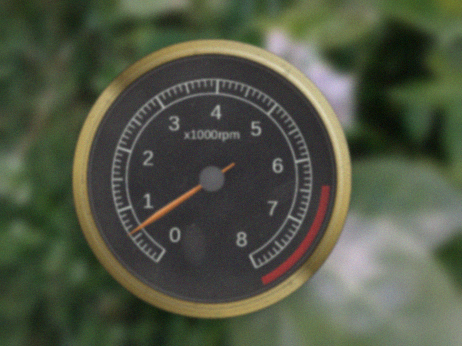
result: {"value": 600, "unit": "rpm"}
